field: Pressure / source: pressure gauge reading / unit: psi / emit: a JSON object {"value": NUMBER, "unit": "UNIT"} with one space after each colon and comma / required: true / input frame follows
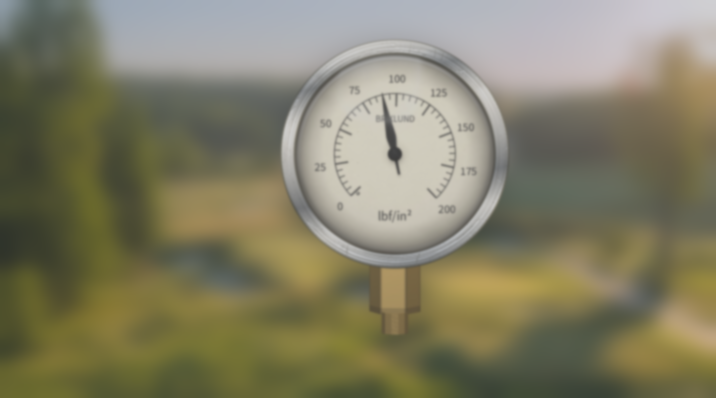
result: {"value": 90, "unit": "psi"}
